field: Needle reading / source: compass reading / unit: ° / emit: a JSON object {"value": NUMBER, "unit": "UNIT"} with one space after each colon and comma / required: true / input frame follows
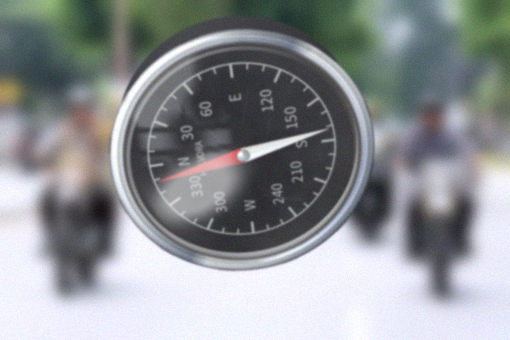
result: {"value": 350, "unit": "°"}
